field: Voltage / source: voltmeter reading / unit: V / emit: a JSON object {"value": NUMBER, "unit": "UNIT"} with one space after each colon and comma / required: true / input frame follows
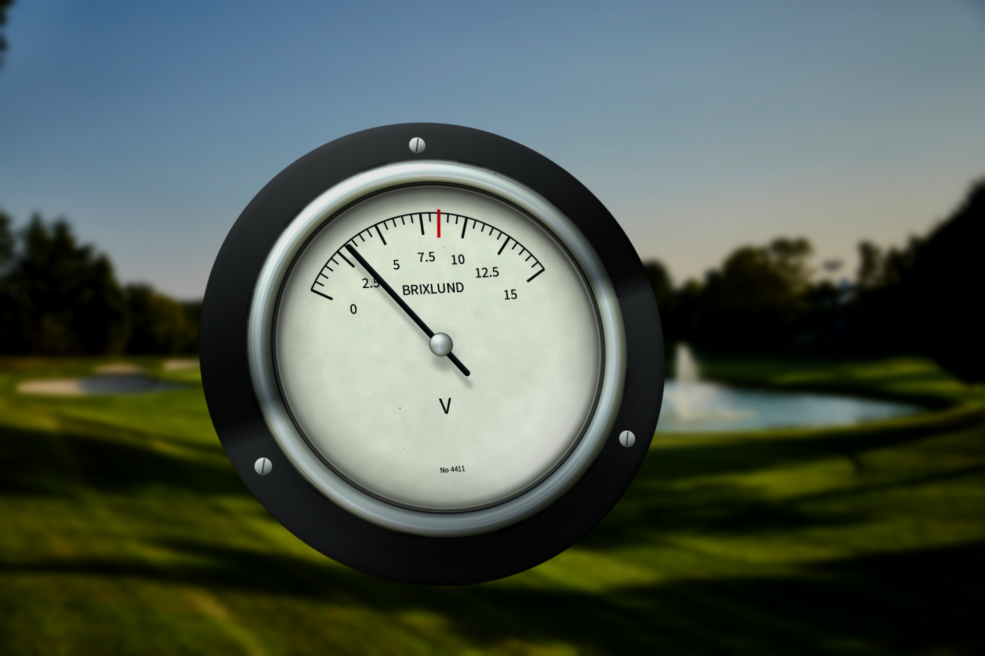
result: {"value": 3, "unit": "V"}
